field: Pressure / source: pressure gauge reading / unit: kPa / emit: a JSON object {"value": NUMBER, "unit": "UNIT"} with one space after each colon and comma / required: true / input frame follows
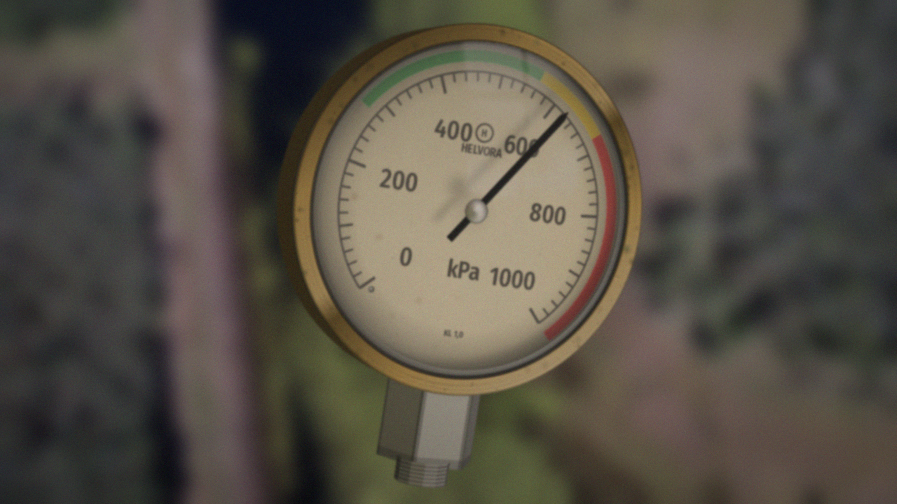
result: {"value": 620, "unit": "kPa"}
